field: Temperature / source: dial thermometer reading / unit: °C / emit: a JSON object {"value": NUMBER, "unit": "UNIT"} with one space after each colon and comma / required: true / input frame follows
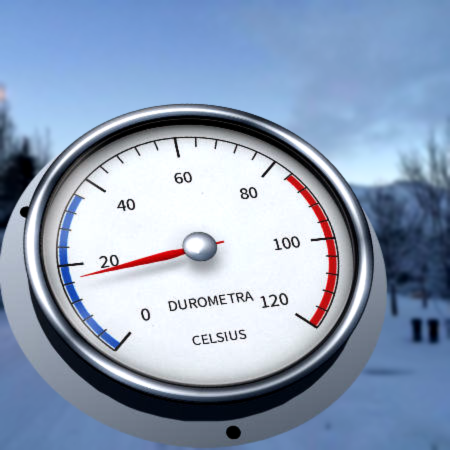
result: {"value": 16, "unit": "°C"}
